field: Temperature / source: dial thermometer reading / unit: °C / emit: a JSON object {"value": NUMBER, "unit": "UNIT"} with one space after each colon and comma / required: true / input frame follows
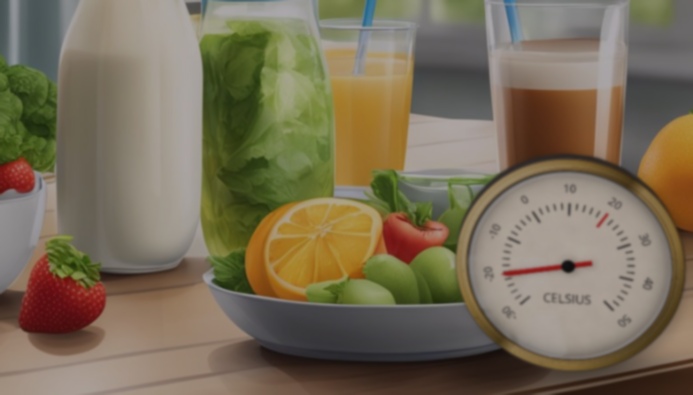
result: {"value": -20, "unit": "°C"}
